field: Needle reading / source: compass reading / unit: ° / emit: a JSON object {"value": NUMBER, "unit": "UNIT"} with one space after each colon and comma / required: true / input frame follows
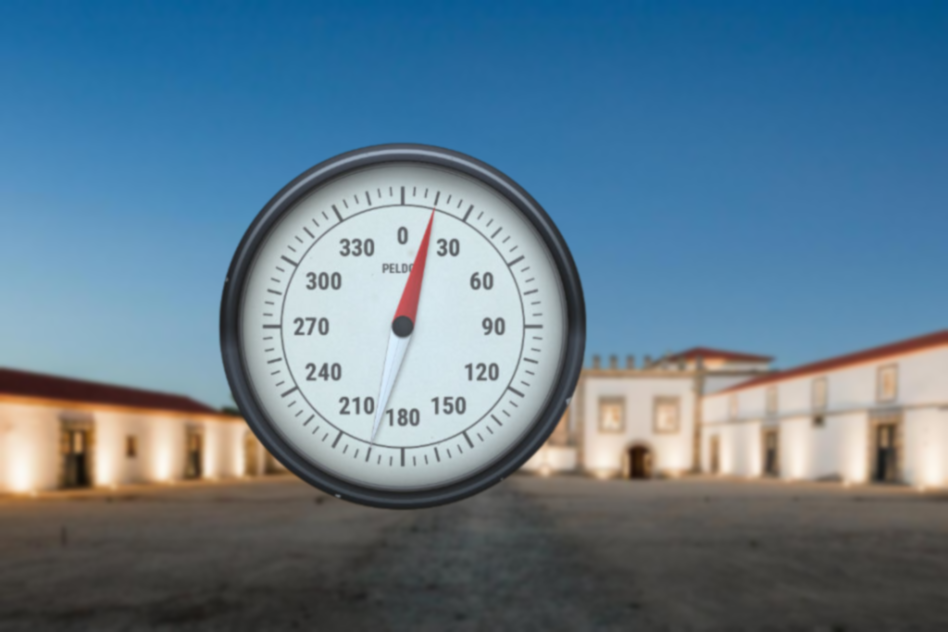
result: {"value": 15, "unit": "°"}
